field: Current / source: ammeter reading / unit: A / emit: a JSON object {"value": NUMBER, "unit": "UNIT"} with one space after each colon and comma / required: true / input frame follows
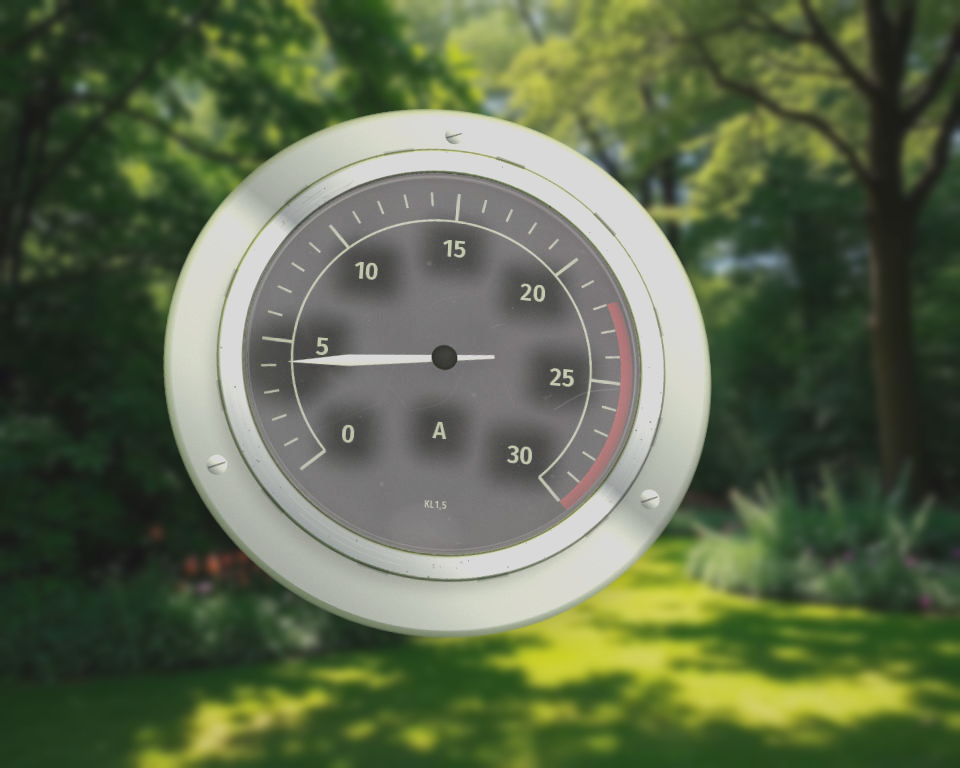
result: {"value": 4, "unit": "A"}
